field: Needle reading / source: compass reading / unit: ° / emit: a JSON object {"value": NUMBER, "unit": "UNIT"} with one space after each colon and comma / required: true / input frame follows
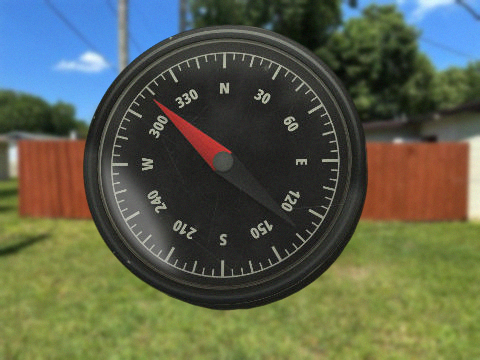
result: {"value": 312.5, "unit": "°"}
